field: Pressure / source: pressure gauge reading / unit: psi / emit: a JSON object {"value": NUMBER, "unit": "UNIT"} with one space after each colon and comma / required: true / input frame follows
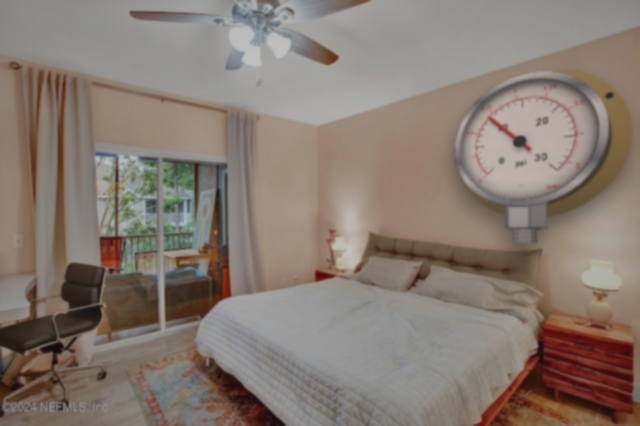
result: {"value": 10, "unit": "psi"}
